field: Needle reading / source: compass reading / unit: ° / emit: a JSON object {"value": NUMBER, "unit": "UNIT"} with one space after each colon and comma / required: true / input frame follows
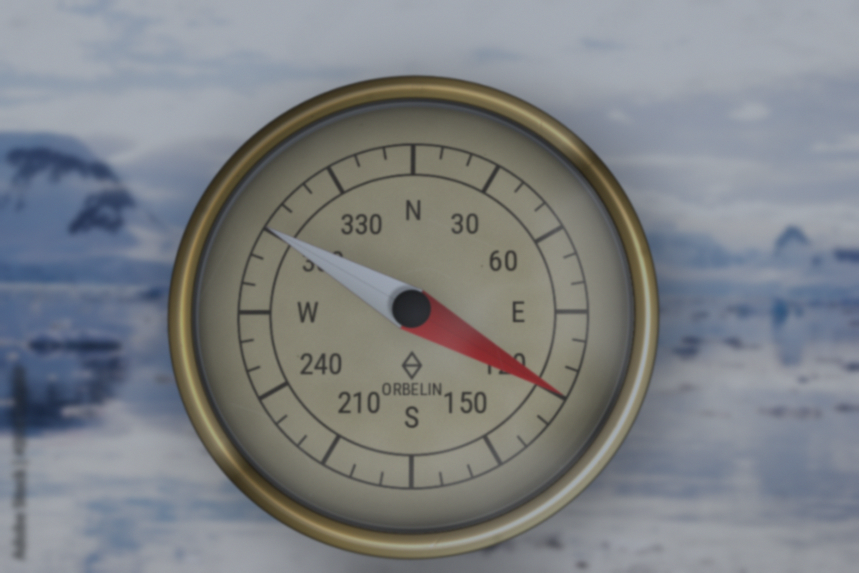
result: {"value": 120, "unit": "°"}
